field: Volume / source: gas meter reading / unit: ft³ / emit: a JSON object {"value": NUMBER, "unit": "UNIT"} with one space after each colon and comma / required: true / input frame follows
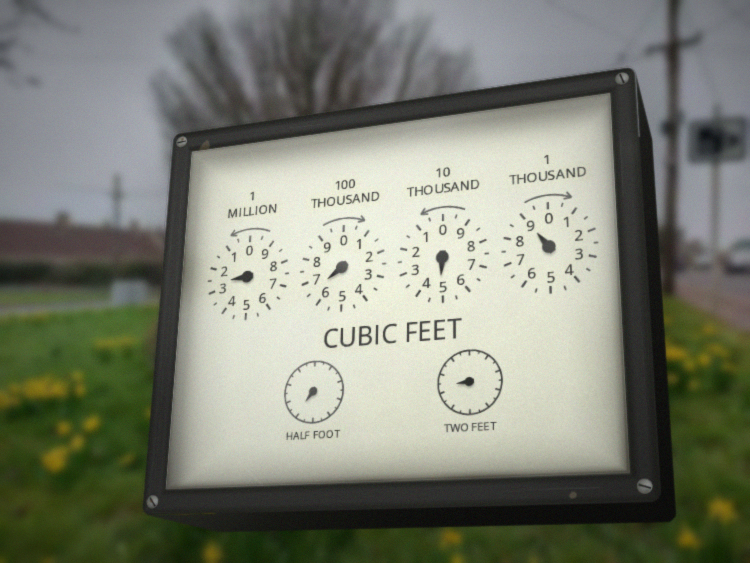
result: {"value": 264900, "unit": "ft³"}
